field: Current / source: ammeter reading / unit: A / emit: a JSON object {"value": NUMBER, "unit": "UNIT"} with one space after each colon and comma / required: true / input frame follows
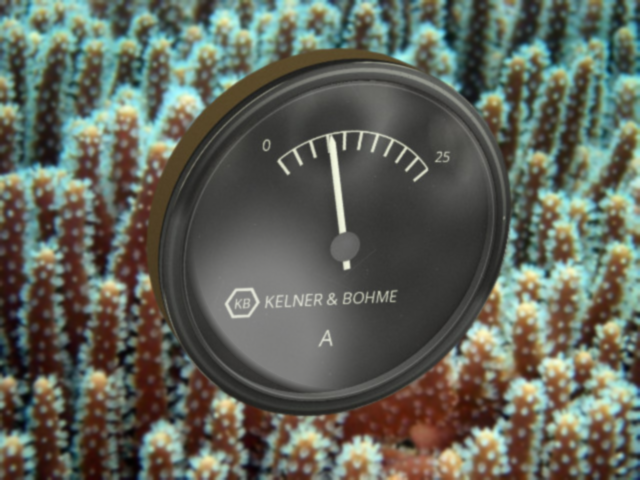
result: {"value": 7.5, "unit": "A"}
